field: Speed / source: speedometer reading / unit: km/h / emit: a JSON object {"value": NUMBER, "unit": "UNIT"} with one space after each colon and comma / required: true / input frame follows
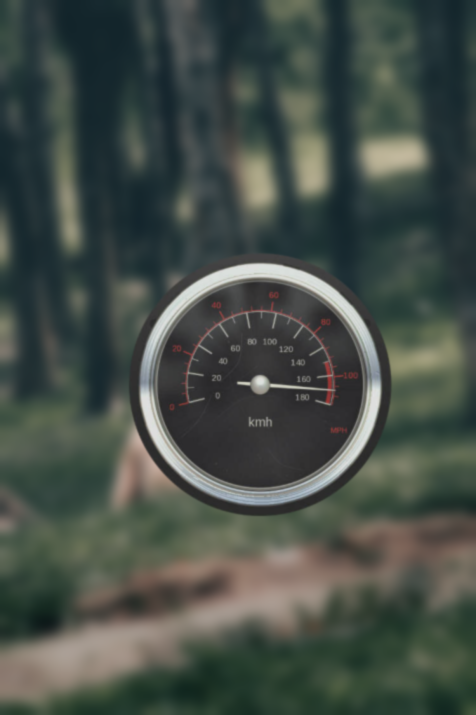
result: {"value": 170, "unit": "km/h"}
